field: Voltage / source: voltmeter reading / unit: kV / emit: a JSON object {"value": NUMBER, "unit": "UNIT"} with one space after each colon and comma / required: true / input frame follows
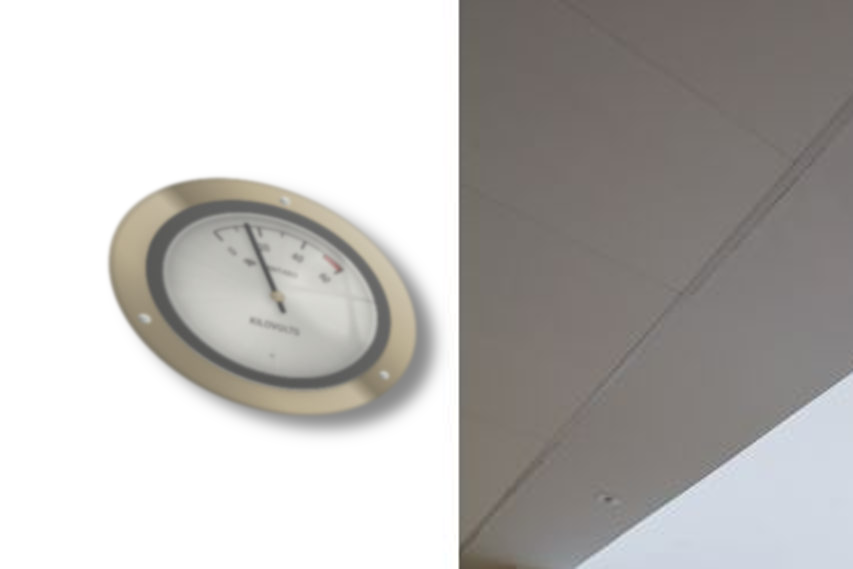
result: {"value": 15, "unit": "kV"}
